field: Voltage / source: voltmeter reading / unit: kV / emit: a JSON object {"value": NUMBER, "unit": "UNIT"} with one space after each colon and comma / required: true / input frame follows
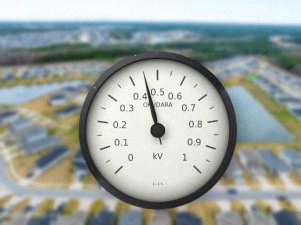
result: {"value": 0.45, "unit": "kV"}
